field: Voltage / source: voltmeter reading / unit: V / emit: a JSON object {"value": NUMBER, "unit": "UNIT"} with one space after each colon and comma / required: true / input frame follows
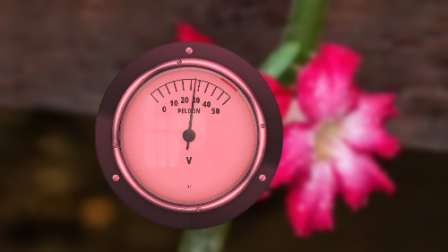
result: {"value": 27.5, "unit": "V"}
